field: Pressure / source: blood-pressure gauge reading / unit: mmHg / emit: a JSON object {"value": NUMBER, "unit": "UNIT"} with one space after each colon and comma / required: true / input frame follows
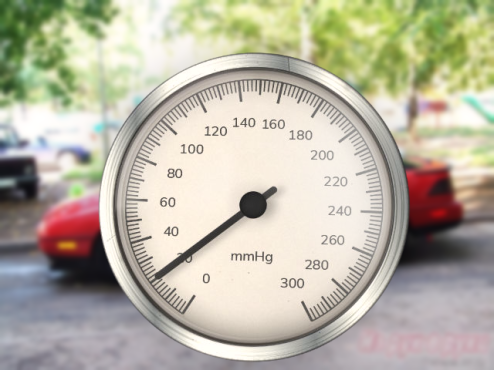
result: {"value": 20, "unit": "mmHg"}
